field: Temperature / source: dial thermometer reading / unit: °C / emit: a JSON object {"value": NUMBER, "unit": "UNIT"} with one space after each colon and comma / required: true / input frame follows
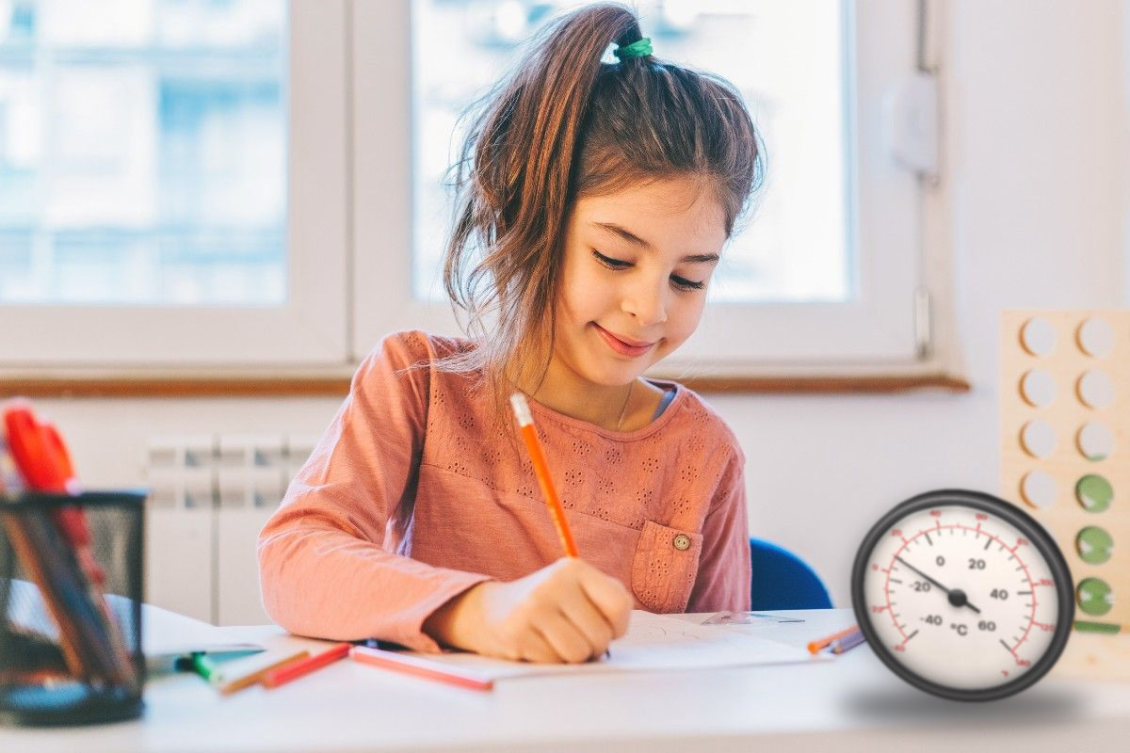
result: {"value": -12, "unit": "°C"}
